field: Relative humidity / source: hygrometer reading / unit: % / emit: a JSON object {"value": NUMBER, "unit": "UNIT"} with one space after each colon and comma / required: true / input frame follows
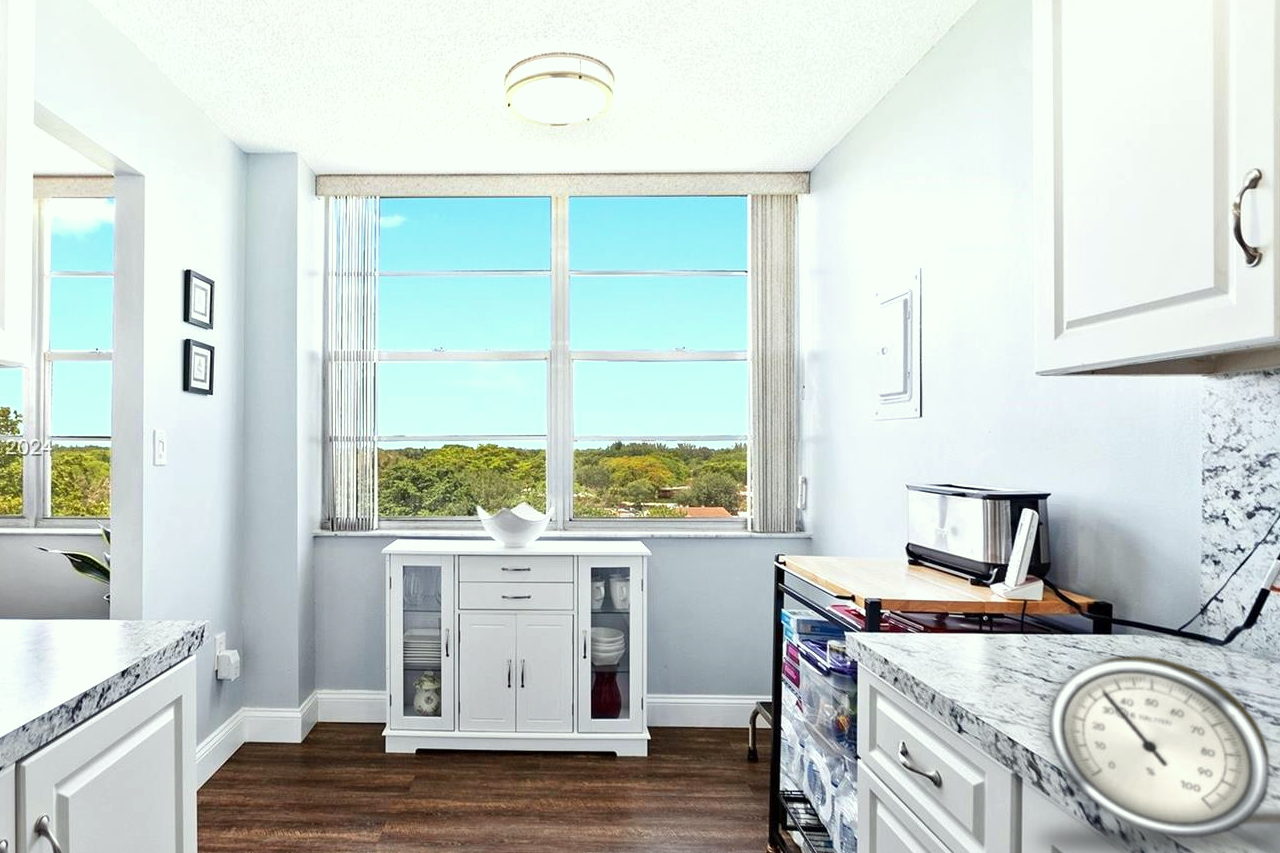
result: {"value": 35, "unit": "%"}
